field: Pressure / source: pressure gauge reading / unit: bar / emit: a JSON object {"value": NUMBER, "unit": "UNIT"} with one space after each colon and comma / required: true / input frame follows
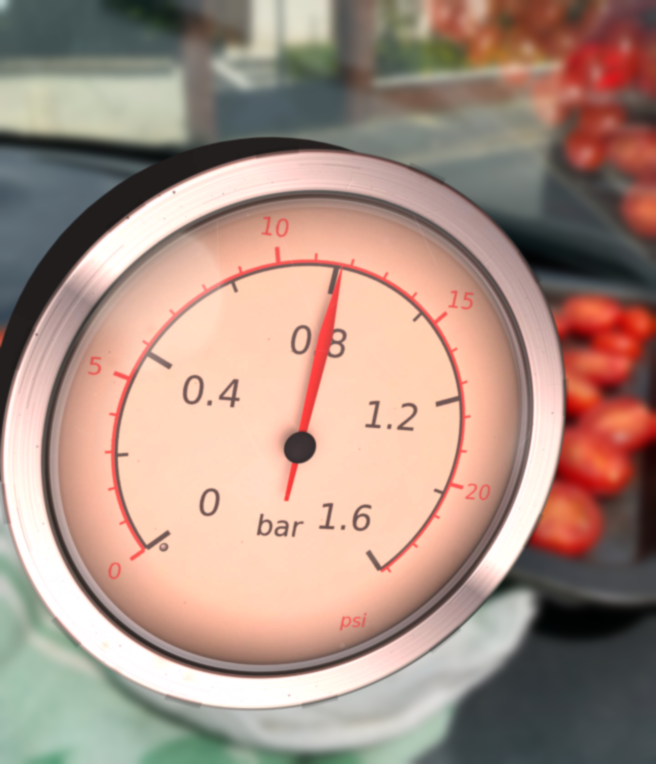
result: {"value": 0.8, "unit": "bar"}
